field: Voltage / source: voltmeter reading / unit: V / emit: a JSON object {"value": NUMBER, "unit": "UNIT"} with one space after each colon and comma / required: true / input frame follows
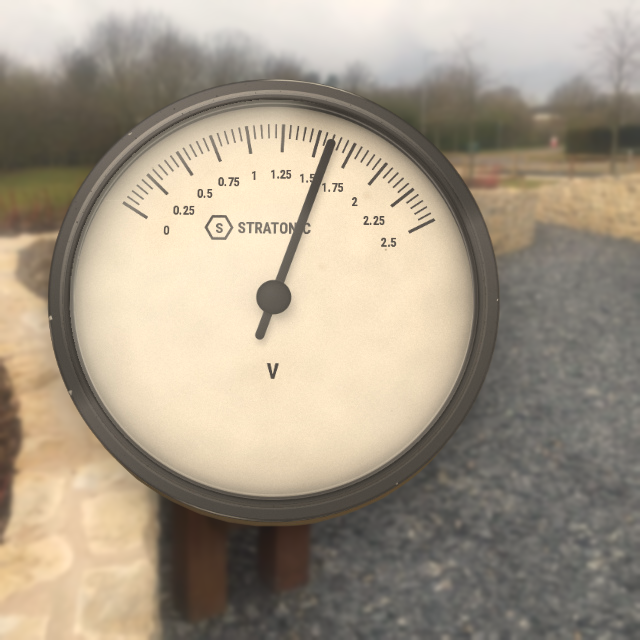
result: {"value": 1.6, "unit": "V"}
